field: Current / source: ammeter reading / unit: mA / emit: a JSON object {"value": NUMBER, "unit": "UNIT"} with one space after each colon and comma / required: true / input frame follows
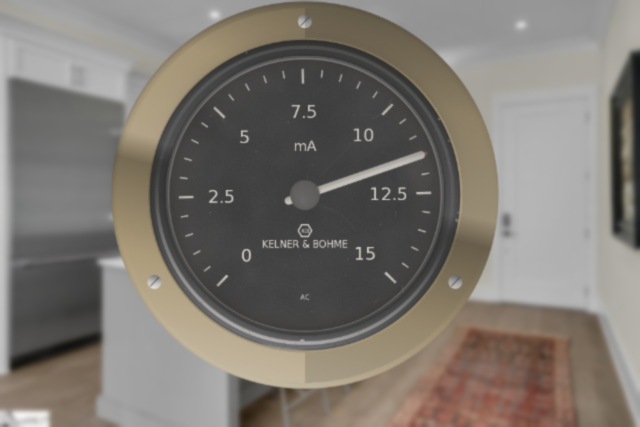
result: {"value": 11.5, "unit": "mA"}
